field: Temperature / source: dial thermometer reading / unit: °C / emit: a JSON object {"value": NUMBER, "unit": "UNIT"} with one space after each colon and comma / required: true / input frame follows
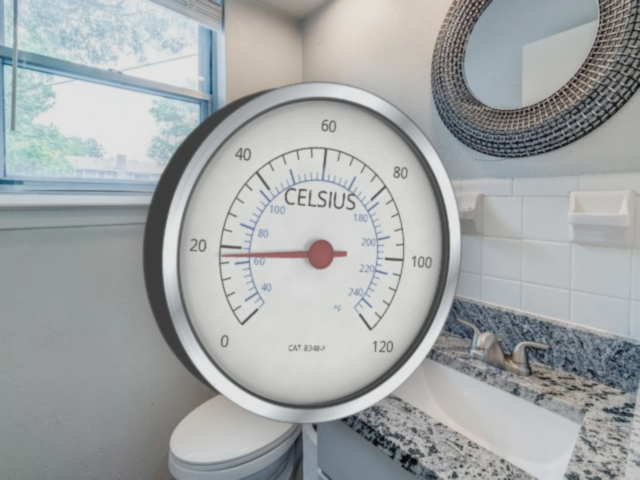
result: {"value": 18, "unit": "°C"}
